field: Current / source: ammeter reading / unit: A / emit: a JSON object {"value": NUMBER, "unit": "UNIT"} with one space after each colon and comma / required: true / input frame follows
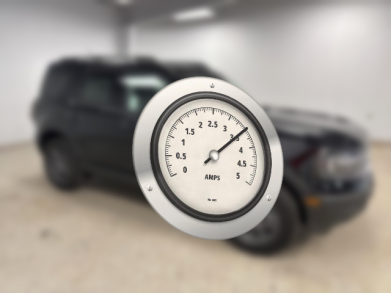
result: {"value": 3.5, "unit": "A"}
